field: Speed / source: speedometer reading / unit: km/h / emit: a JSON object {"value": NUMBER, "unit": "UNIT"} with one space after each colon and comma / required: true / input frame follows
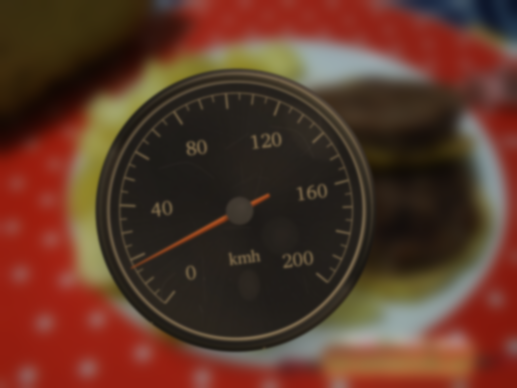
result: {"value": 17.5, "unit": "km/h"}
